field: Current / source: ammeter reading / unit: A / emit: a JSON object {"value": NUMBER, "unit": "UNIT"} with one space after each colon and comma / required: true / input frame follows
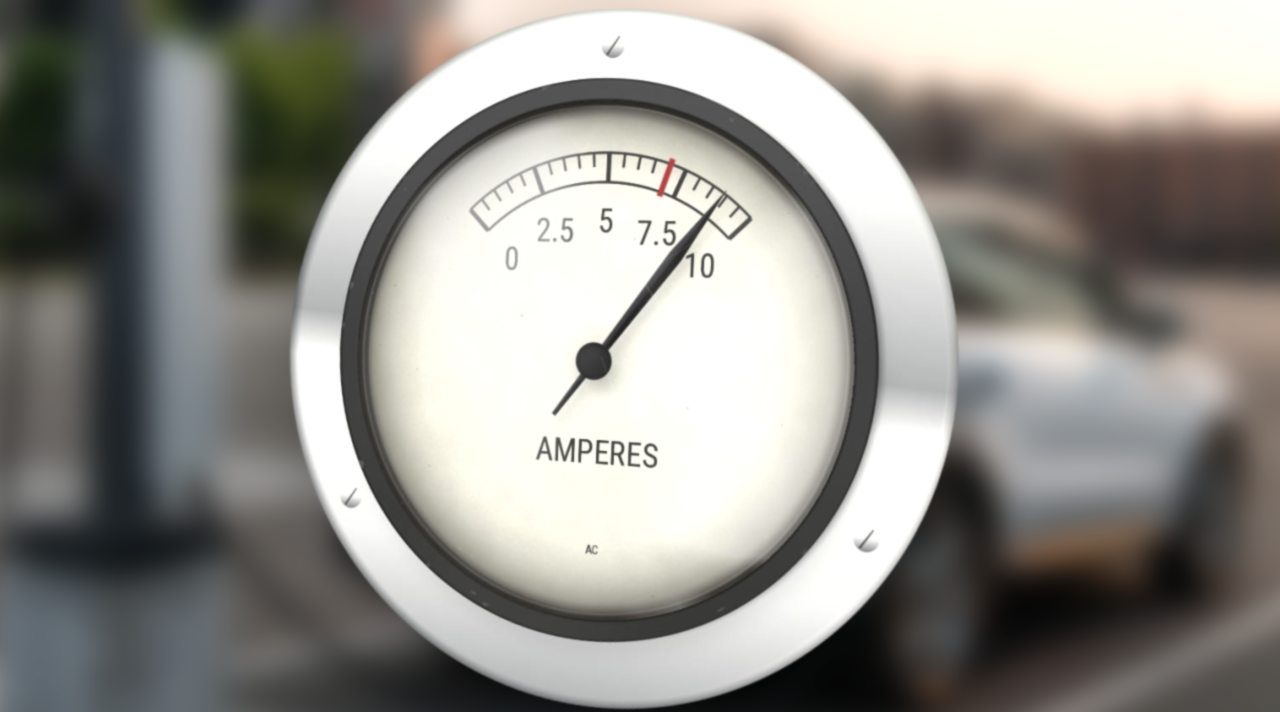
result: {"value": 9, "unit": "A"}
